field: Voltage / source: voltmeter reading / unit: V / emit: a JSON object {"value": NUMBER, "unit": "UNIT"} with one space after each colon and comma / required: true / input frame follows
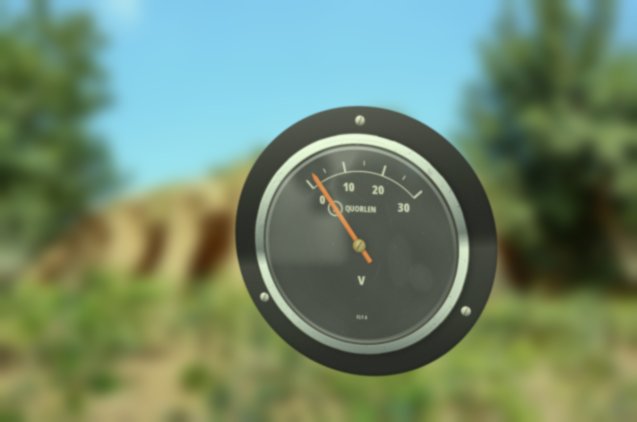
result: {"value": 2.5, "unit": "V"}
